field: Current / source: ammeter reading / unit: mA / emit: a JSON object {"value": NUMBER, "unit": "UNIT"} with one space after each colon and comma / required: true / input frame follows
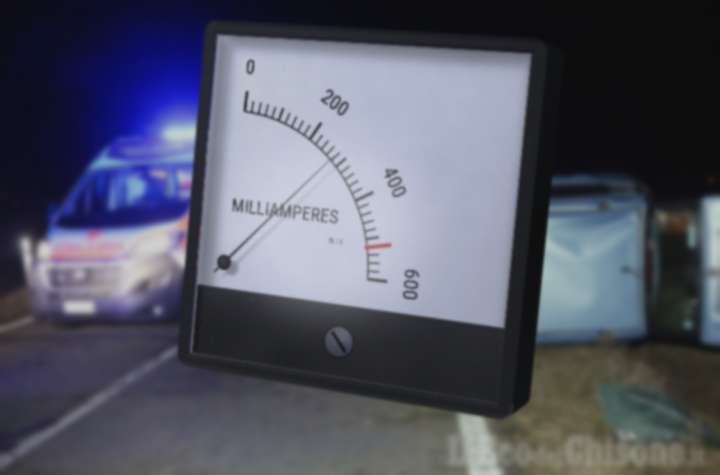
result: {"value": 280, "unit": "mA"}
